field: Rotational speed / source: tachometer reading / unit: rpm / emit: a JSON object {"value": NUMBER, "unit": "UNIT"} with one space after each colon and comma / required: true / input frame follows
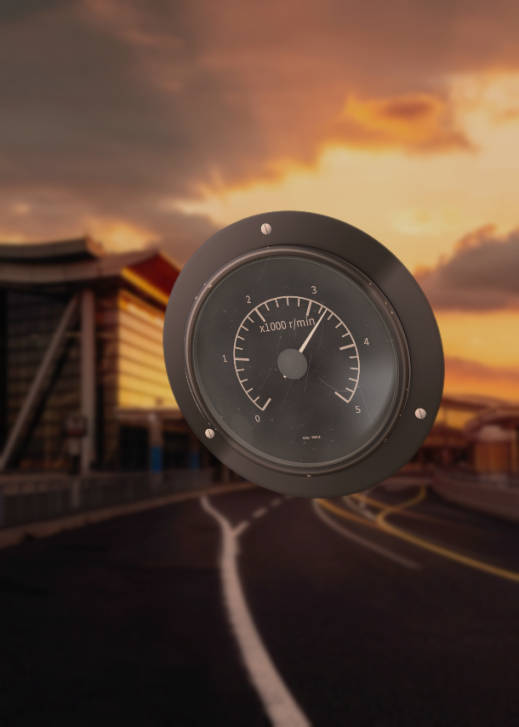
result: {"value": 3300, "unit": "rpm"}
